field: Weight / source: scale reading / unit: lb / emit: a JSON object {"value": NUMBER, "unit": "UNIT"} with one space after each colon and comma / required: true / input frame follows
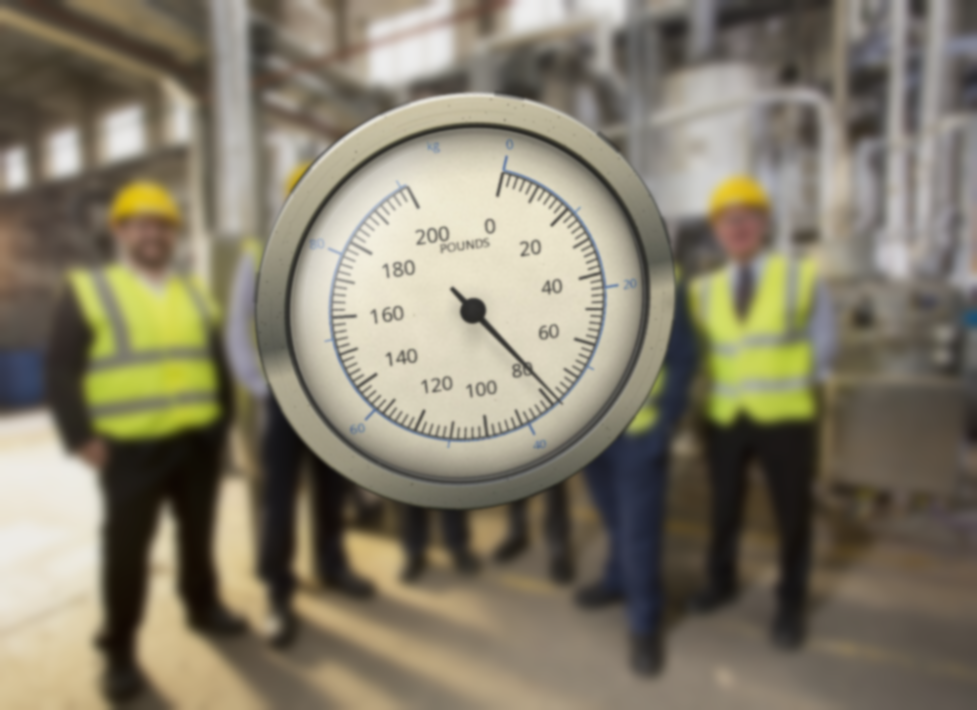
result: {"value": 78, "unit": "lb"}
